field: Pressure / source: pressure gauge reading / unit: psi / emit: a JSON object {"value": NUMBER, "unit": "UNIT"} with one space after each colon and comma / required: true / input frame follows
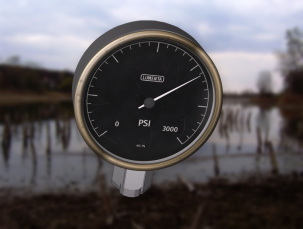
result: {"value": 2100, "unit": "psi"}
